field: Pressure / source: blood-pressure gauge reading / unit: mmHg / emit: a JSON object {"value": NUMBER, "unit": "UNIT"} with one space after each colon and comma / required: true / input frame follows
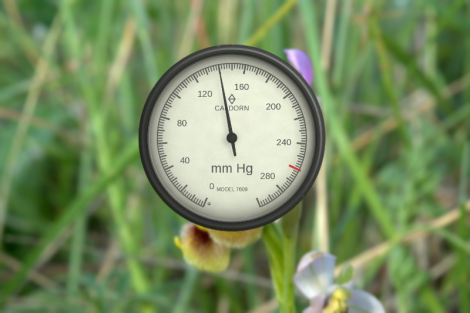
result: {"value": 140, "unit": "mmHg"}
